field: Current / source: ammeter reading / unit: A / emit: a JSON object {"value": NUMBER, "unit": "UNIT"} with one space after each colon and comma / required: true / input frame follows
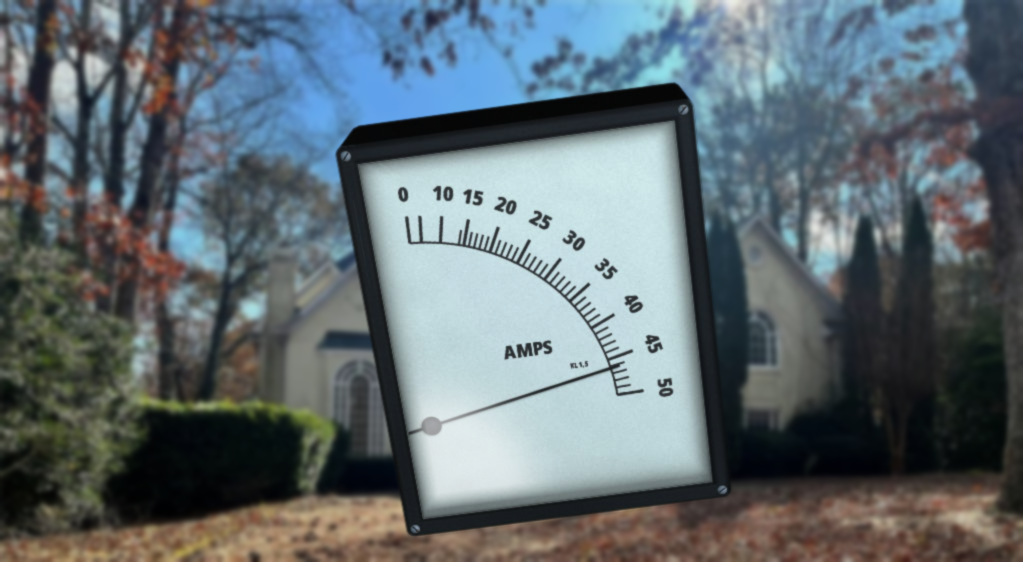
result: {"value": 46, "unit": "A"}
